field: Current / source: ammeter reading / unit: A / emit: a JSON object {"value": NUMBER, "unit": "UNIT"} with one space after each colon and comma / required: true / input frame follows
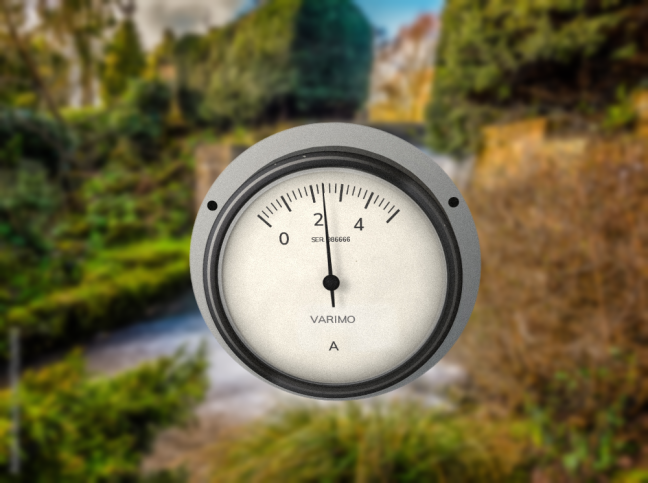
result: {"value": 2.4, "unit": "A"}
